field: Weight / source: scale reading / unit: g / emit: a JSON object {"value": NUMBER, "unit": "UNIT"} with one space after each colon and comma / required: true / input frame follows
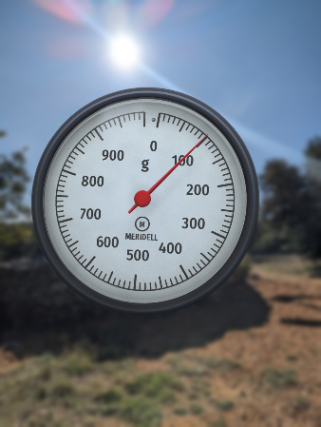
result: {"value": 100, "unit": "g"}
